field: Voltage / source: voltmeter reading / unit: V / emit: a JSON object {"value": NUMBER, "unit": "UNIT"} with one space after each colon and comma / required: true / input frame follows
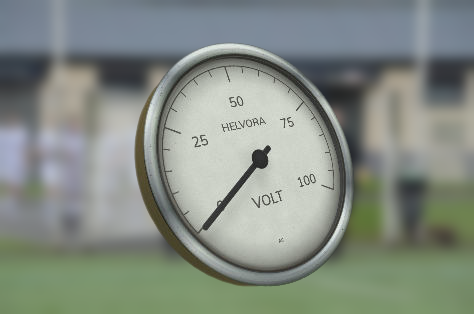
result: {"value": 0, "unit": "V"}
